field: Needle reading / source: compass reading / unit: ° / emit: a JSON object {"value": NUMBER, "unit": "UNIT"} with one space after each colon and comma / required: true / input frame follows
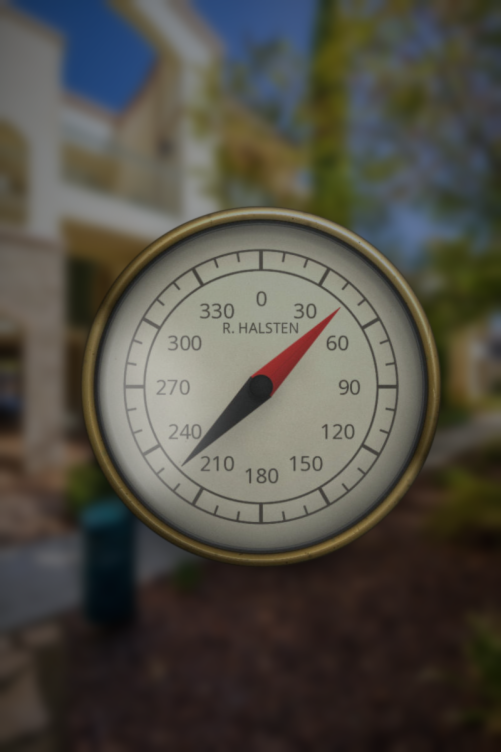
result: {"value": 45, "unit": "°"}
